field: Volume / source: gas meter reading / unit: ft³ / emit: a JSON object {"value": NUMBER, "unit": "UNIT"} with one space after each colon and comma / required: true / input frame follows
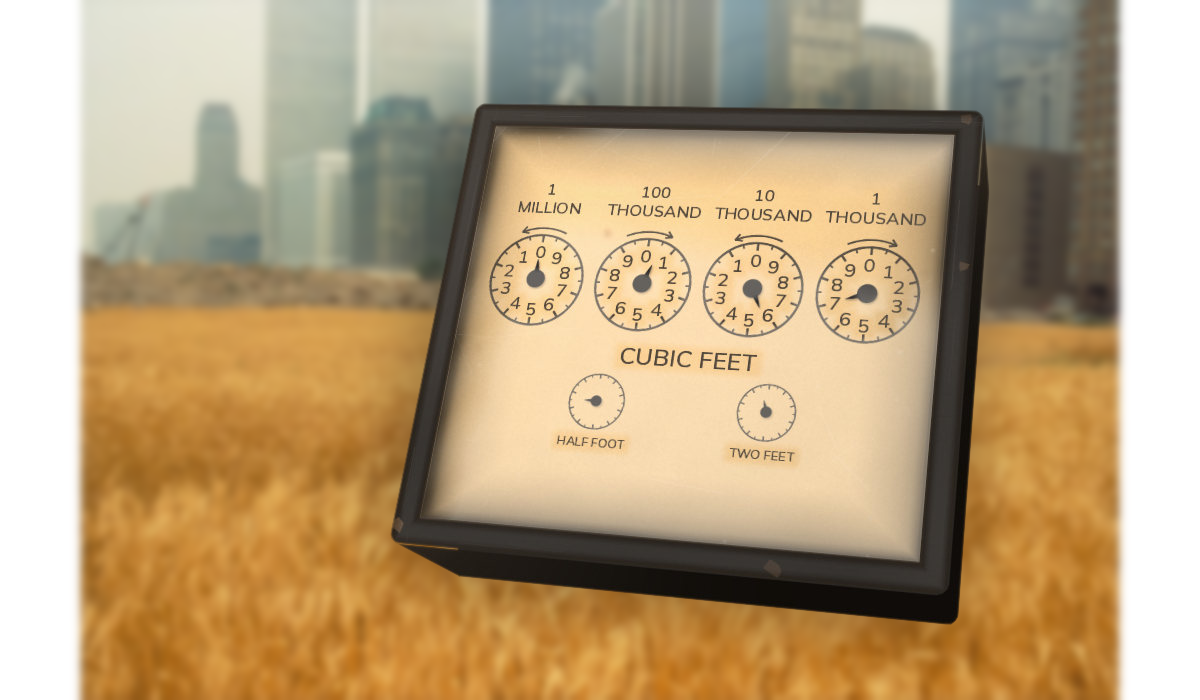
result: {"value": 5700, "unit": "ft³"}
